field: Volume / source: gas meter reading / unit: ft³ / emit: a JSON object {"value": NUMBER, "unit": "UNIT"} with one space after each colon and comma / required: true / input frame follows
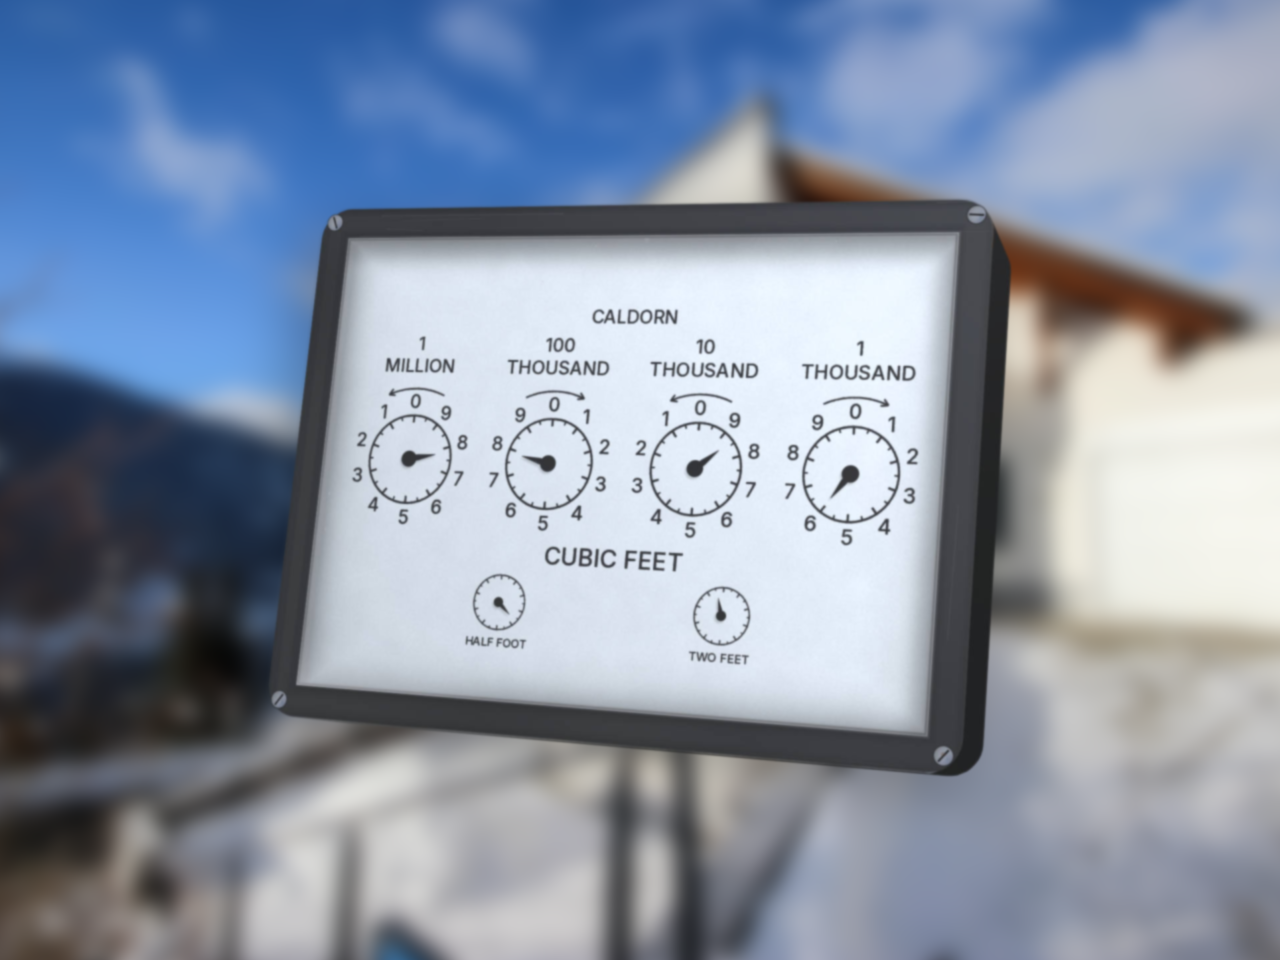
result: {"value": 778600, "unit": "ft³"}
